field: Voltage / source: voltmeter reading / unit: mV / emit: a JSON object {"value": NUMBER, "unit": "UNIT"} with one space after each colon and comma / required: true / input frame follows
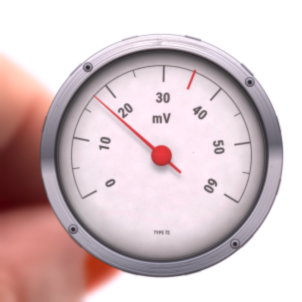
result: {"value": 17.5, "unit": "mV"}
